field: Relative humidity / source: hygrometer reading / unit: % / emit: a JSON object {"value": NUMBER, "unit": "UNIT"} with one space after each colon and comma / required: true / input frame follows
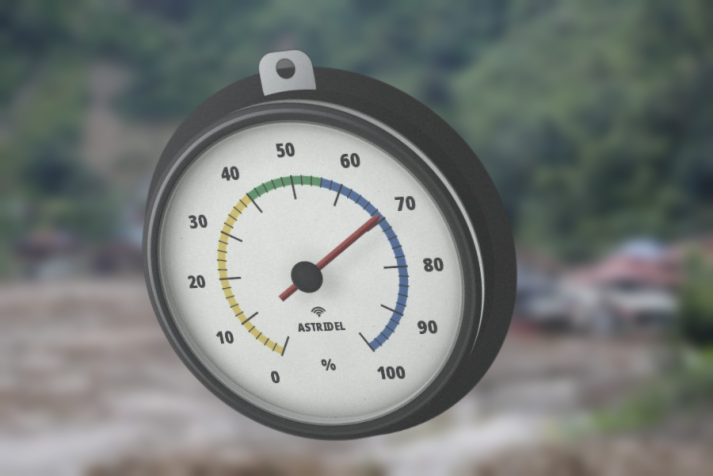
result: {"value": 69, "unit": "%"}
